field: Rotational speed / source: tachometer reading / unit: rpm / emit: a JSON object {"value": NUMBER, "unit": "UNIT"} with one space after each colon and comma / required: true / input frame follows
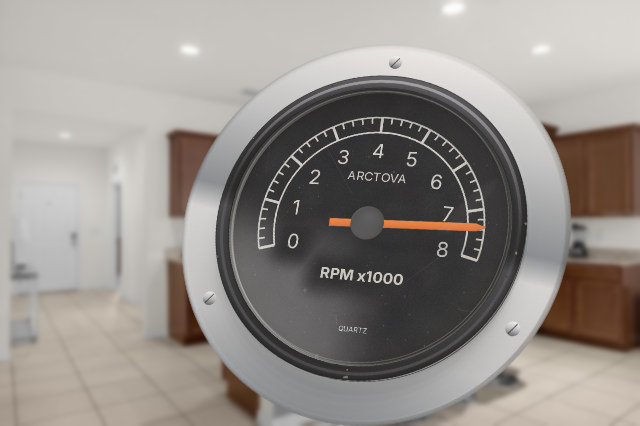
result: {"value": 7400, "unit": "rpm"}
